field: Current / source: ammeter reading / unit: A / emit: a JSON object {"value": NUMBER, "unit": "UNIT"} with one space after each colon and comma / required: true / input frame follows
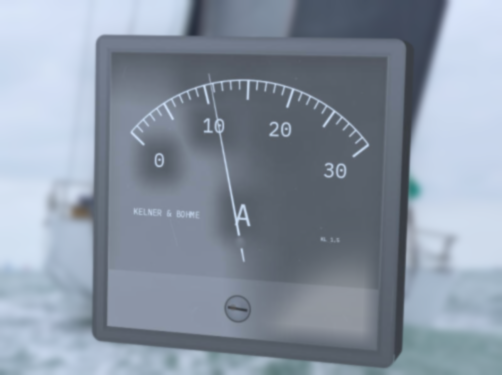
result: {"value": 11, "unit": "A"}
